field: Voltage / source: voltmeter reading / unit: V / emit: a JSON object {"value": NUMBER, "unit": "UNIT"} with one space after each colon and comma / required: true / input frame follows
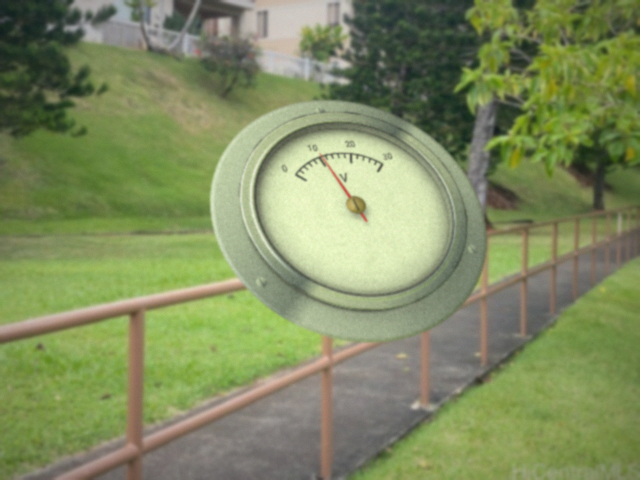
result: {"value": 10, "unit": "V"}
